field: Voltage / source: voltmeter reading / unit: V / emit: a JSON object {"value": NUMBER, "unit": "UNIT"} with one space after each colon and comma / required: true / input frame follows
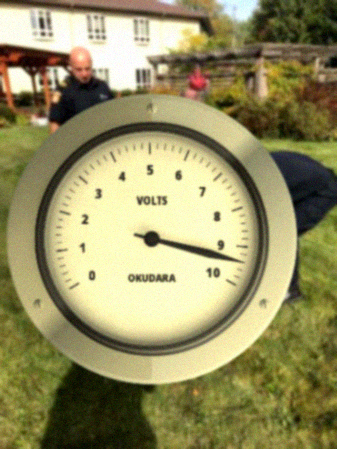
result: {"value": 9.4, "unit": "V"}
